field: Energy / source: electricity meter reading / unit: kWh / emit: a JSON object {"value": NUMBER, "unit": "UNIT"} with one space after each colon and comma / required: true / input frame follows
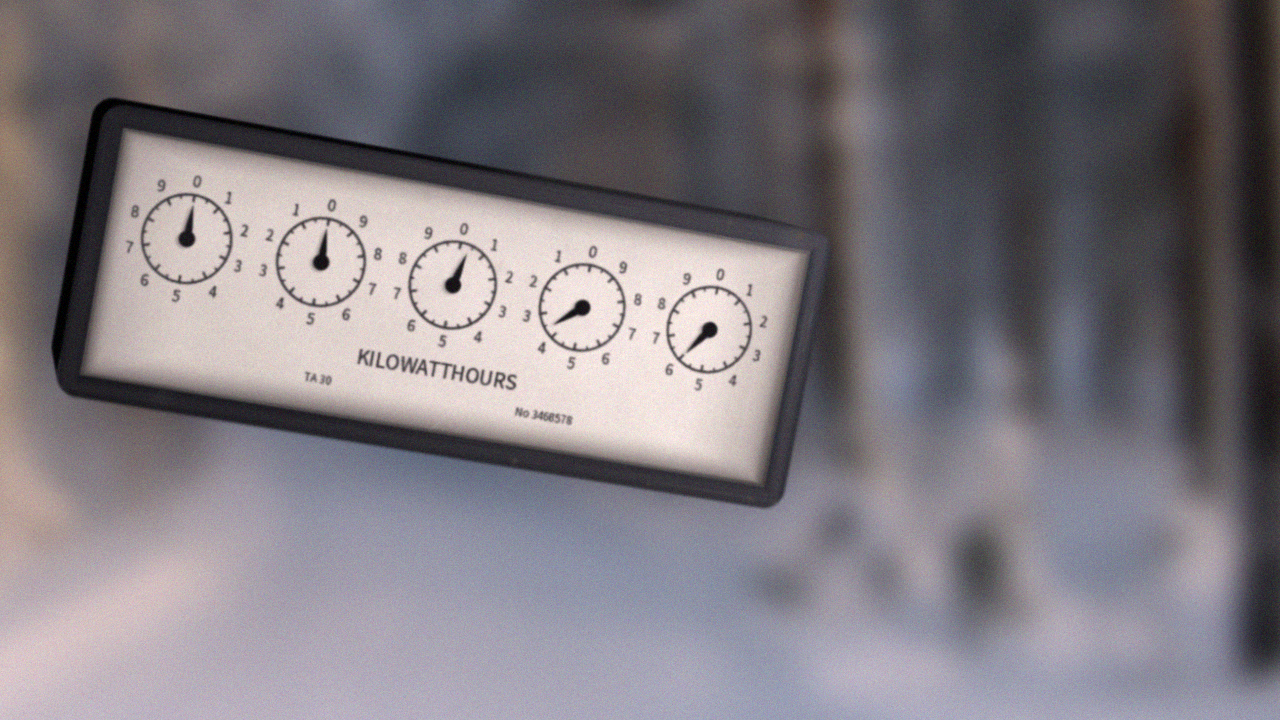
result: {"value": 36, "unit": "kWh"}
